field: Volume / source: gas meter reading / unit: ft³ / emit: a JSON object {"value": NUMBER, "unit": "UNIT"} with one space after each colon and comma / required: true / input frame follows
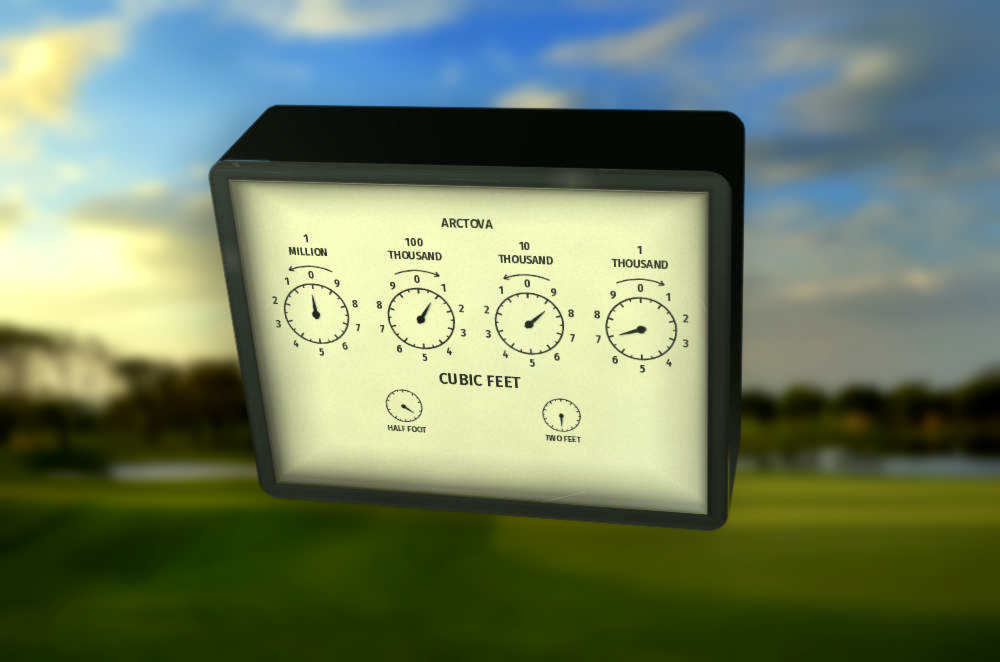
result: {"value": 8700, "unit": "ft³"}
